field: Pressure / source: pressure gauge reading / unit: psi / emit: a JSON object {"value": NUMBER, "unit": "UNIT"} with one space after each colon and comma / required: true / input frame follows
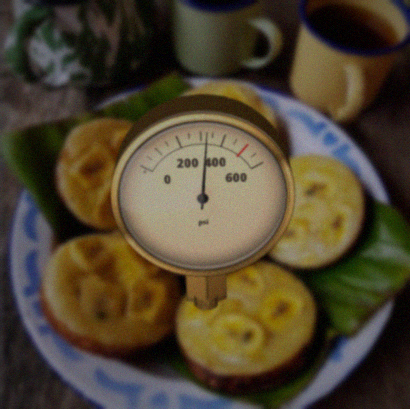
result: {"value": 325, "unit": "psi"}
